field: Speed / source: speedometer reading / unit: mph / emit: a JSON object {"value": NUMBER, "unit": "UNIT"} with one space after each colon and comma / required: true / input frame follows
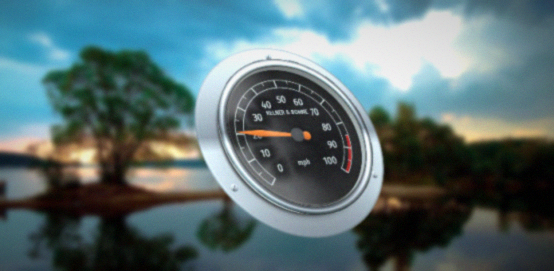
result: {"value": 20, "unit": "mph"}
